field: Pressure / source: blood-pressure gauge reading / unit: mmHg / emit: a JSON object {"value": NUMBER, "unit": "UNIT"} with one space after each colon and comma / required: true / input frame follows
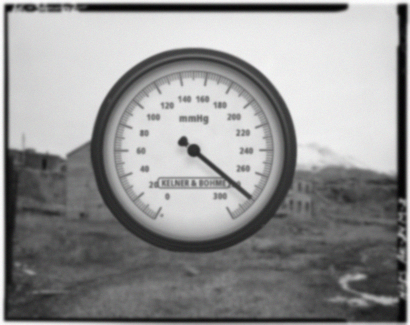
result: {"value": 280, "unit": "mmHg"}
